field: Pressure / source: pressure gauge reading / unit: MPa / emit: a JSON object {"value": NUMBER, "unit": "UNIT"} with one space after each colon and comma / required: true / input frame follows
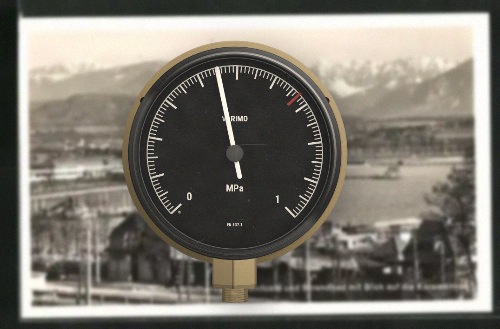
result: {"value": 0.45, "unit": "MPa"}
